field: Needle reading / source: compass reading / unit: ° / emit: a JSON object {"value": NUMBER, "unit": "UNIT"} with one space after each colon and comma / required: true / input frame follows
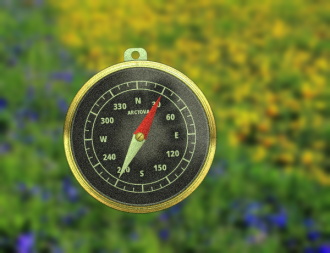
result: {"value": 30, "unit": "°"}
